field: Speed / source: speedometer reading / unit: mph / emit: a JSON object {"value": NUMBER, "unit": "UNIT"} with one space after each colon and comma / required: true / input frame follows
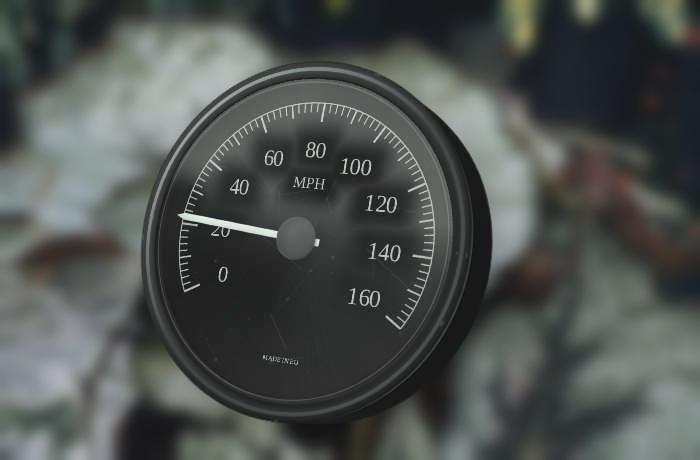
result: {"value": 22, "unit": "mph"}
